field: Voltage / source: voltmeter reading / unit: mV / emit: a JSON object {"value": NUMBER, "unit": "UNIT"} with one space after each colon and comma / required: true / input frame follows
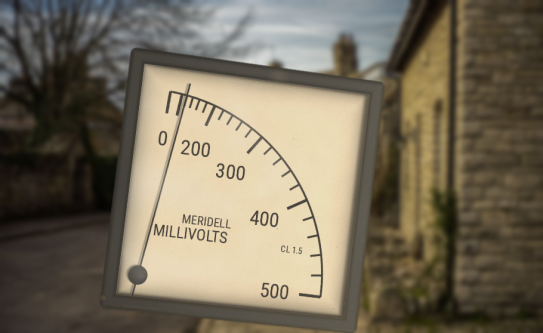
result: {"value": 120, "unit": "mV"}
